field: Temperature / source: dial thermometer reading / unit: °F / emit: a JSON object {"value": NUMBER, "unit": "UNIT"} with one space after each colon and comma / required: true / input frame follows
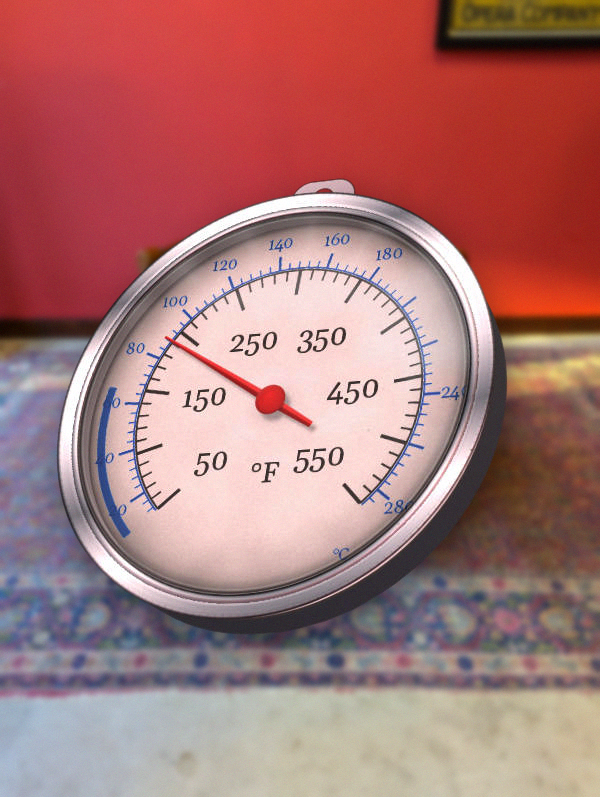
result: {"value": 190, "unit": "°F"}
